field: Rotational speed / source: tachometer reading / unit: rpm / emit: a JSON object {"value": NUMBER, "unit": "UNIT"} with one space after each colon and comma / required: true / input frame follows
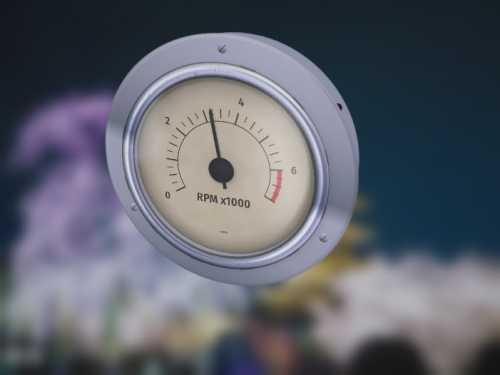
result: {"value": 3250, "unit": "rpm"}
